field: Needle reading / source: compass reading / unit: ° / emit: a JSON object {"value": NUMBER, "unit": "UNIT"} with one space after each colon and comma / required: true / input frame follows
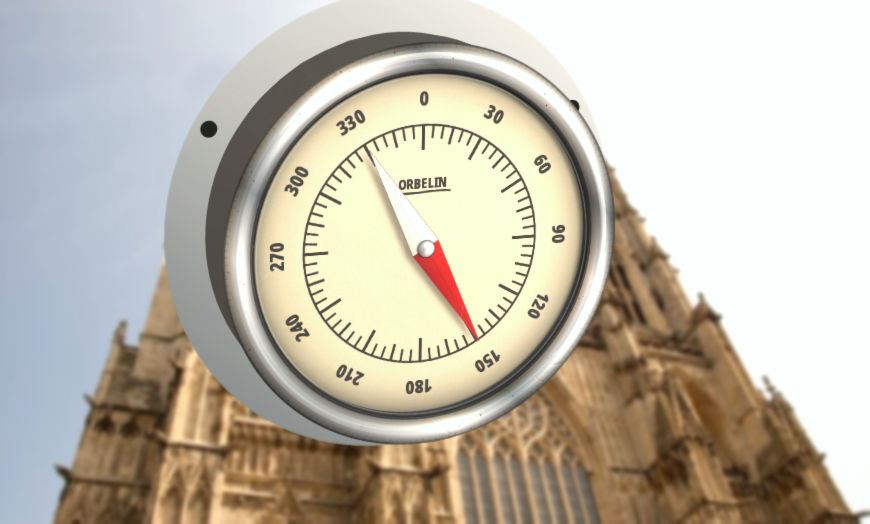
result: {"value": 150, "unit": "°"}
